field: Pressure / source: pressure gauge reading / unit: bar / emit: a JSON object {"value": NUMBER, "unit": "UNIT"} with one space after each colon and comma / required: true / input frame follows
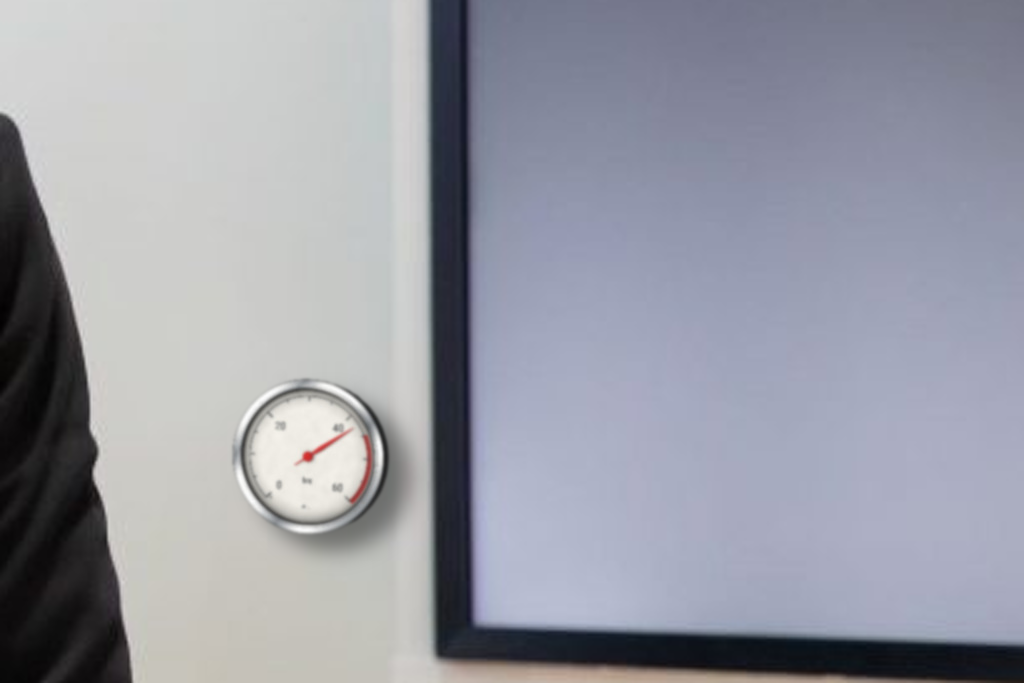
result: {"value": 42.5, "unit": "bar"}
